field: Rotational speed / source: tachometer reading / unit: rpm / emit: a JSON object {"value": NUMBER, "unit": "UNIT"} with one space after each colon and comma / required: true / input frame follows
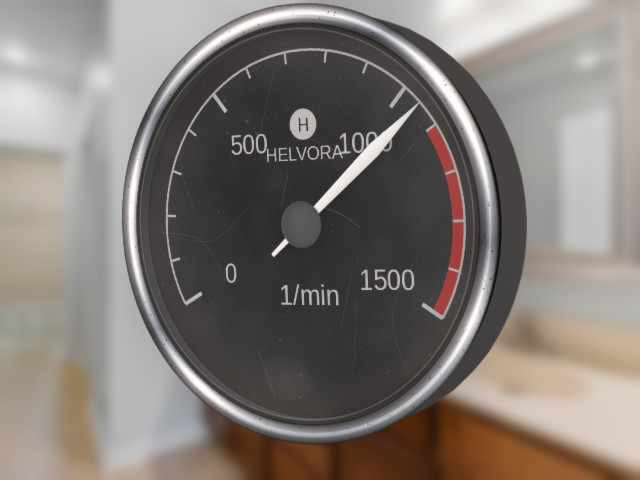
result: {"value": 1050, "unit": "rpm"}
